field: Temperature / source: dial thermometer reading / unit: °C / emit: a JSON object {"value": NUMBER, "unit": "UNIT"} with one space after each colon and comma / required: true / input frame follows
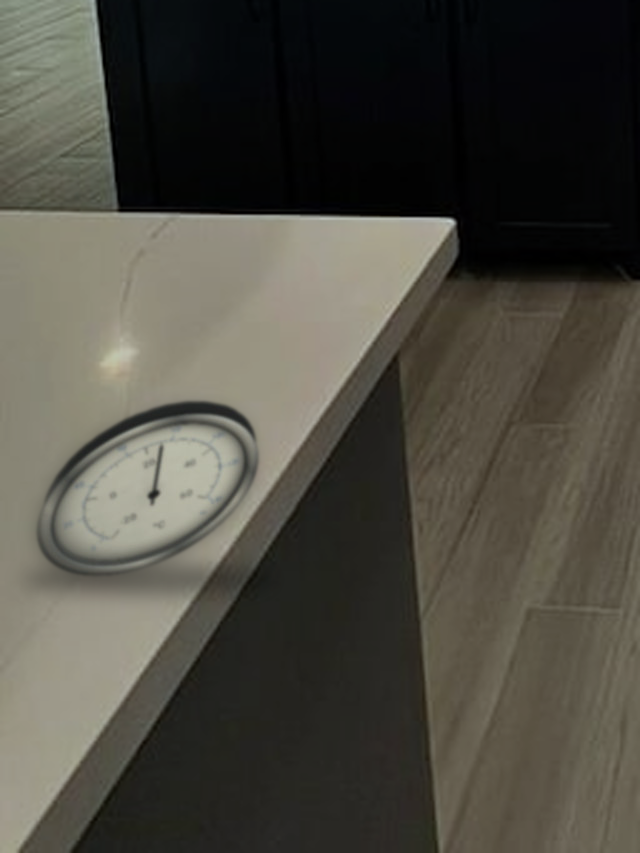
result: {"value": 24, "unit": "°C"}
